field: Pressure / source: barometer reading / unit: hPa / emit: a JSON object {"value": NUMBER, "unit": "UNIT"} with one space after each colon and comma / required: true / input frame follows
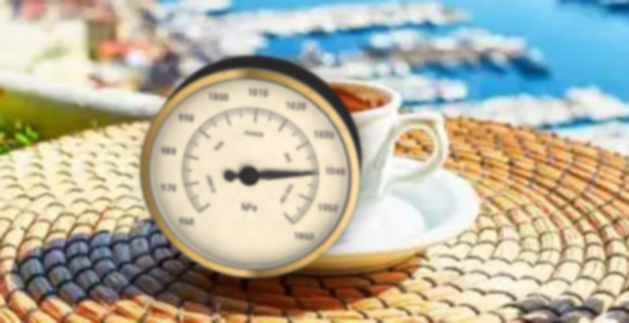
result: {"value": 1040, "unit": "hPa"}
